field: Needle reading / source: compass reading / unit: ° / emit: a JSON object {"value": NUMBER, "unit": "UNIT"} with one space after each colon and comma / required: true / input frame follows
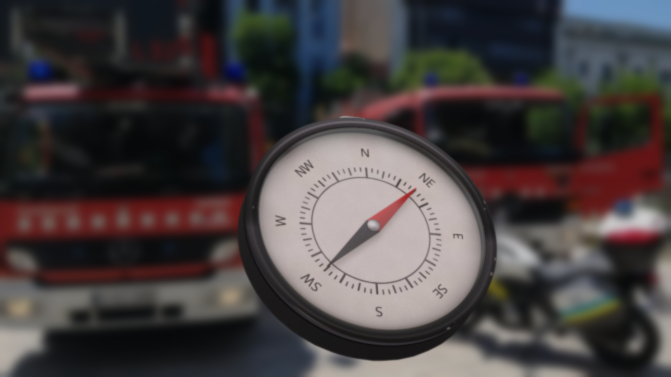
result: {"value": 45, "unit": "°"}
